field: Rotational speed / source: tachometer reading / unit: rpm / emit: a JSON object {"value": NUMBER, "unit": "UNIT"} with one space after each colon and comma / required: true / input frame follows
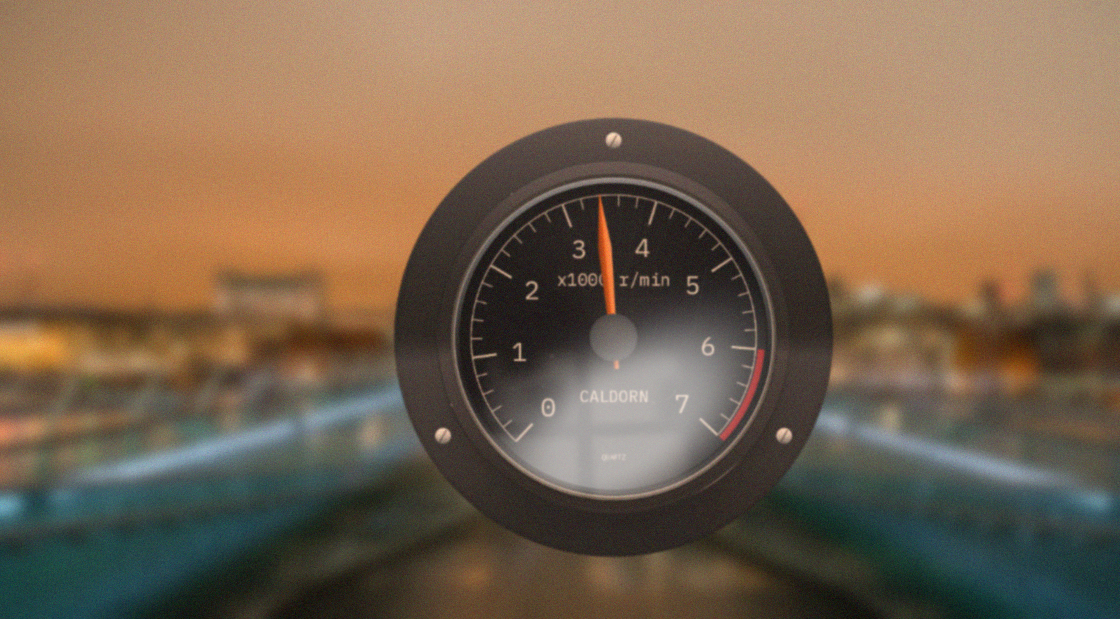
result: {"value": 3400, "unit": "rpm"}
